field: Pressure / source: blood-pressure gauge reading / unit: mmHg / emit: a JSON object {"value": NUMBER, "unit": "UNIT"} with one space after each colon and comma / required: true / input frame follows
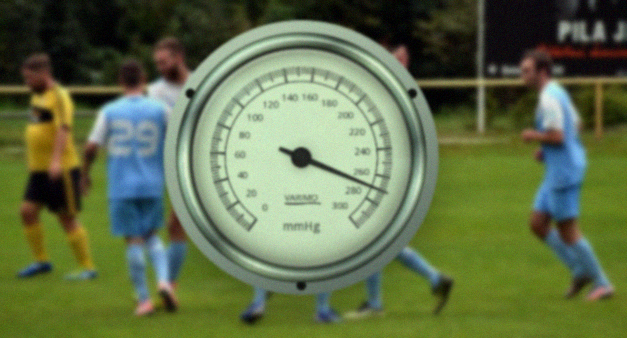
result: {"value": 270, "unit": "mmHg"}
